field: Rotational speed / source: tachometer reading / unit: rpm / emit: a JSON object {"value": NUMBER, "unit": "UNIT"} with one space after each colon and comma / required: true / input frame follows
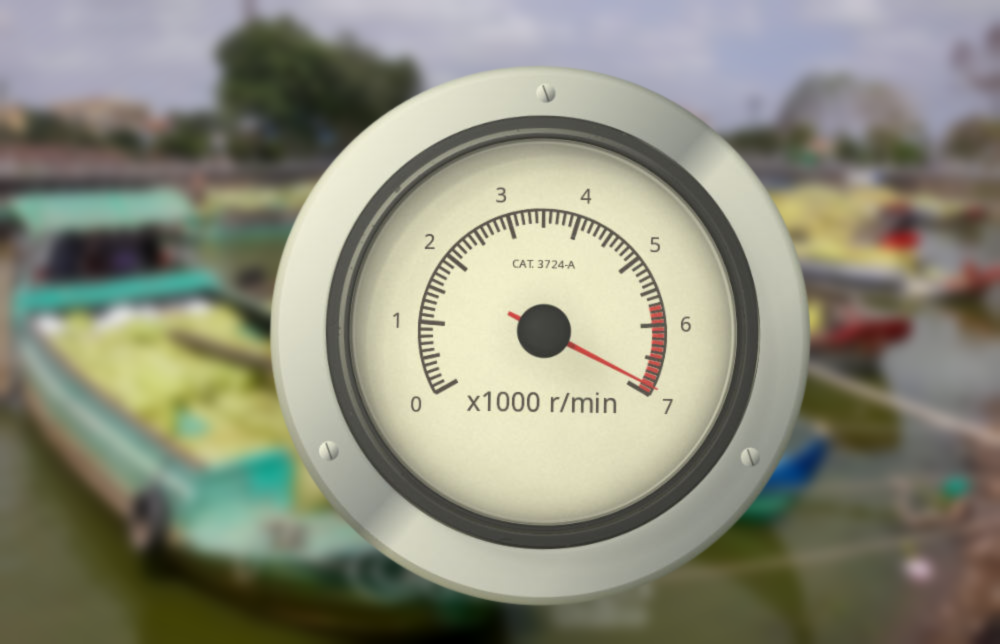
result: {"value": 6900, "unit": "rpm"}
